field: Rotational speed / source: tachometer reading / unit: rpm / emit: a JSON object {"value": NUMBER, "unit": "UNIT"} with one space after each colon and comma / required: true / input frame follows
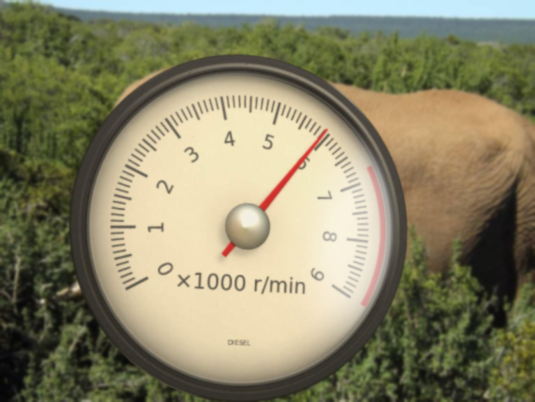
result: {"value": 5900, "unit": "rpm"}
